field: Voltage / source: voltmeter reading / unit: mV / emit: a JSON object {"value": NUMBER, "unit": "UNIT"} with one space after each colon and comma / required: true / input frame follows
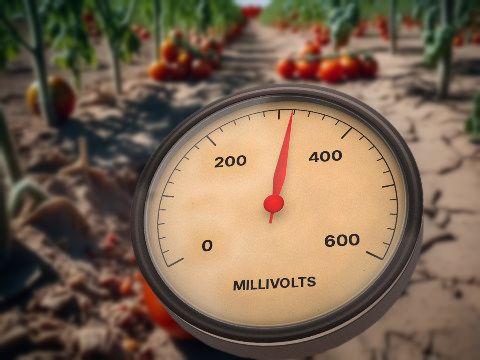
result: {"value": 320, "unit": "mV"}
